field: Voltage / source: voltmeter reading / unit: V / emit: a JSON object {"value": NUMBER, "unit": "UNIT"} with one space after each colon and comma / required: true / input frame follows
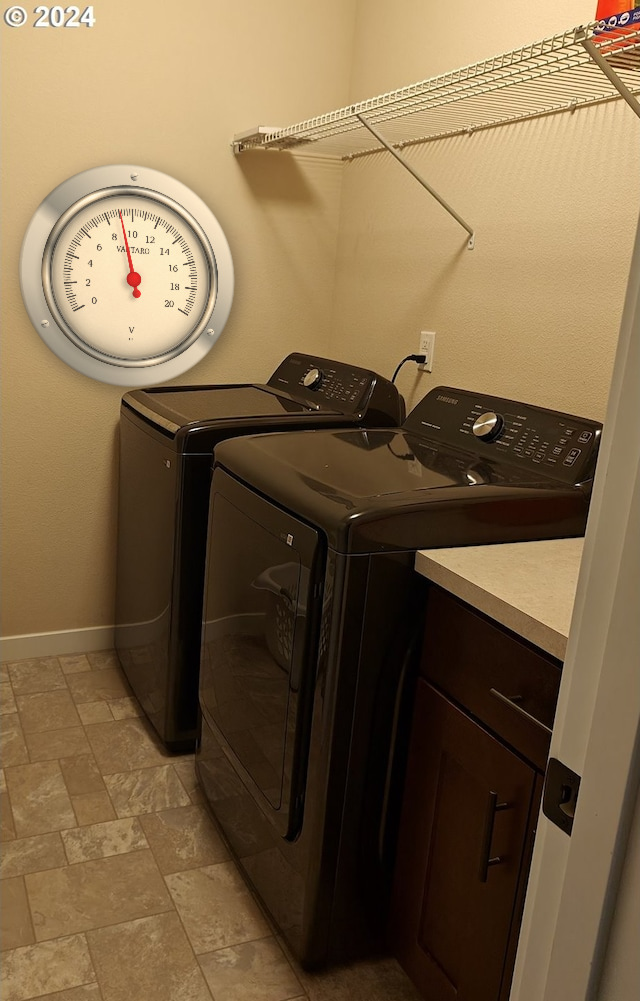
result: {"value": 9, "unit": "V"}
